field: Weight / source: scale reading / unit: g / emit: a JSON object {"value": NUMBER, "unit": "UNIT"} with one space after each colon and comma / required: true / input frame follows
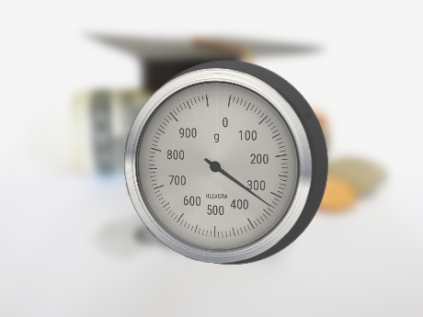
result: {"value": 330, "unit": "g"}
